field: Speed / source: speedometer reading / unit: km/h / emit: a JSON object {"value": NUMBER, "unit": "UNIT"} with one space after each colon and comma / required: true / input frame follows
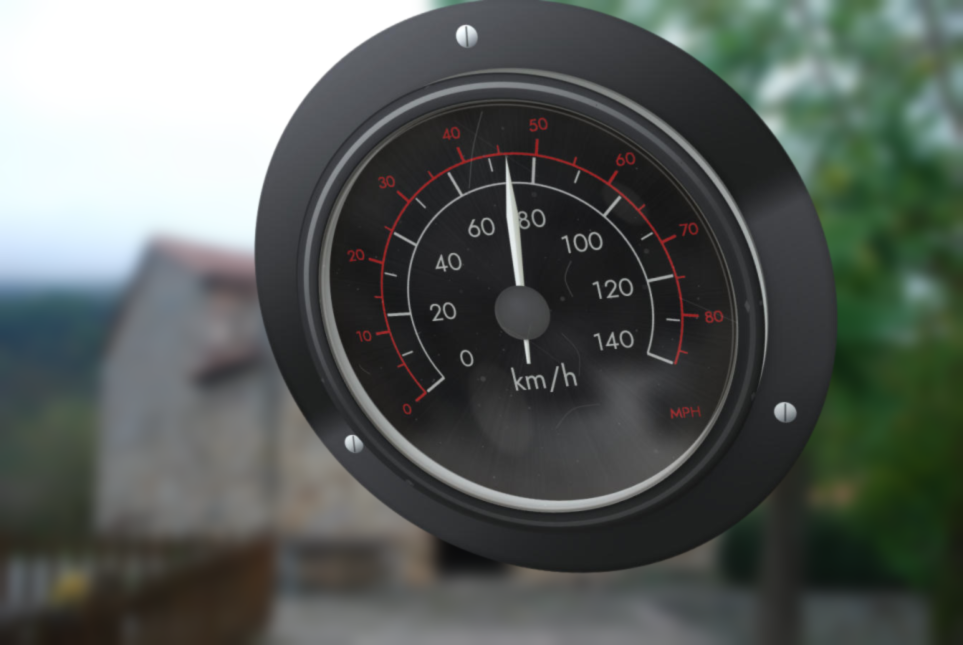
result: {"value": 75, "unit": "km/h"}
